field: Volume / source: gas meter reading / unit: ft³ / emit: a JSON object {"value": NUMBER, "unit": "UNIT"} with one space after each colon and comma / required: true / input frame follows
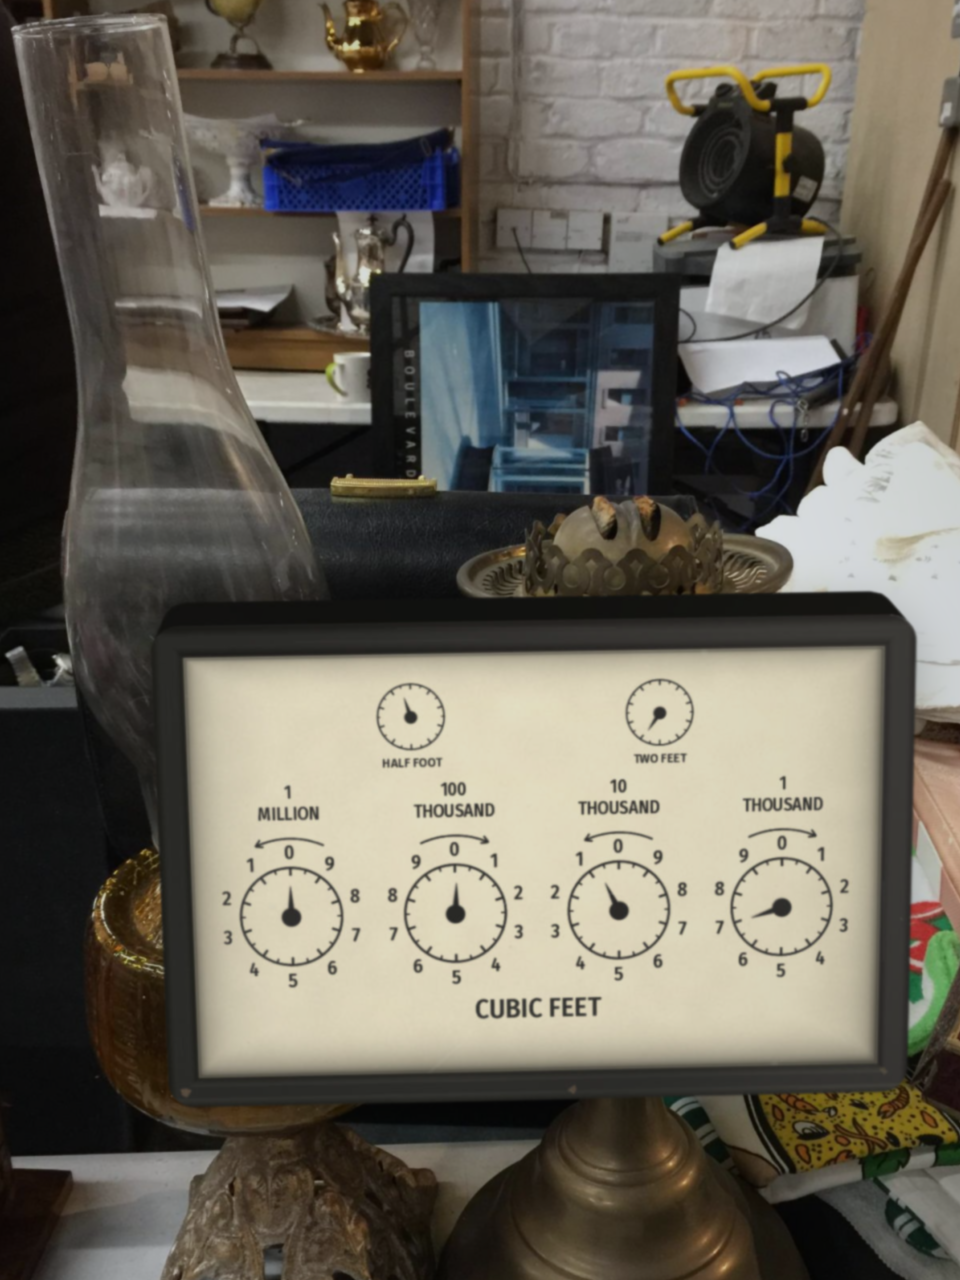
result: {"value": 700, "unit": "ft³"}
